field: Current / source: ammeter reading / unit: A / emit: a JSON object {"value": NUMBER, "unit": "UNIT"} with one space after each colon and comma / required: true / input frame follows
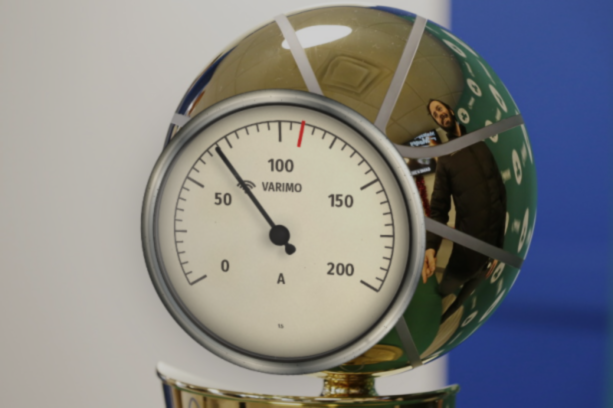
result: {"value": 70, "unit": "A"}
